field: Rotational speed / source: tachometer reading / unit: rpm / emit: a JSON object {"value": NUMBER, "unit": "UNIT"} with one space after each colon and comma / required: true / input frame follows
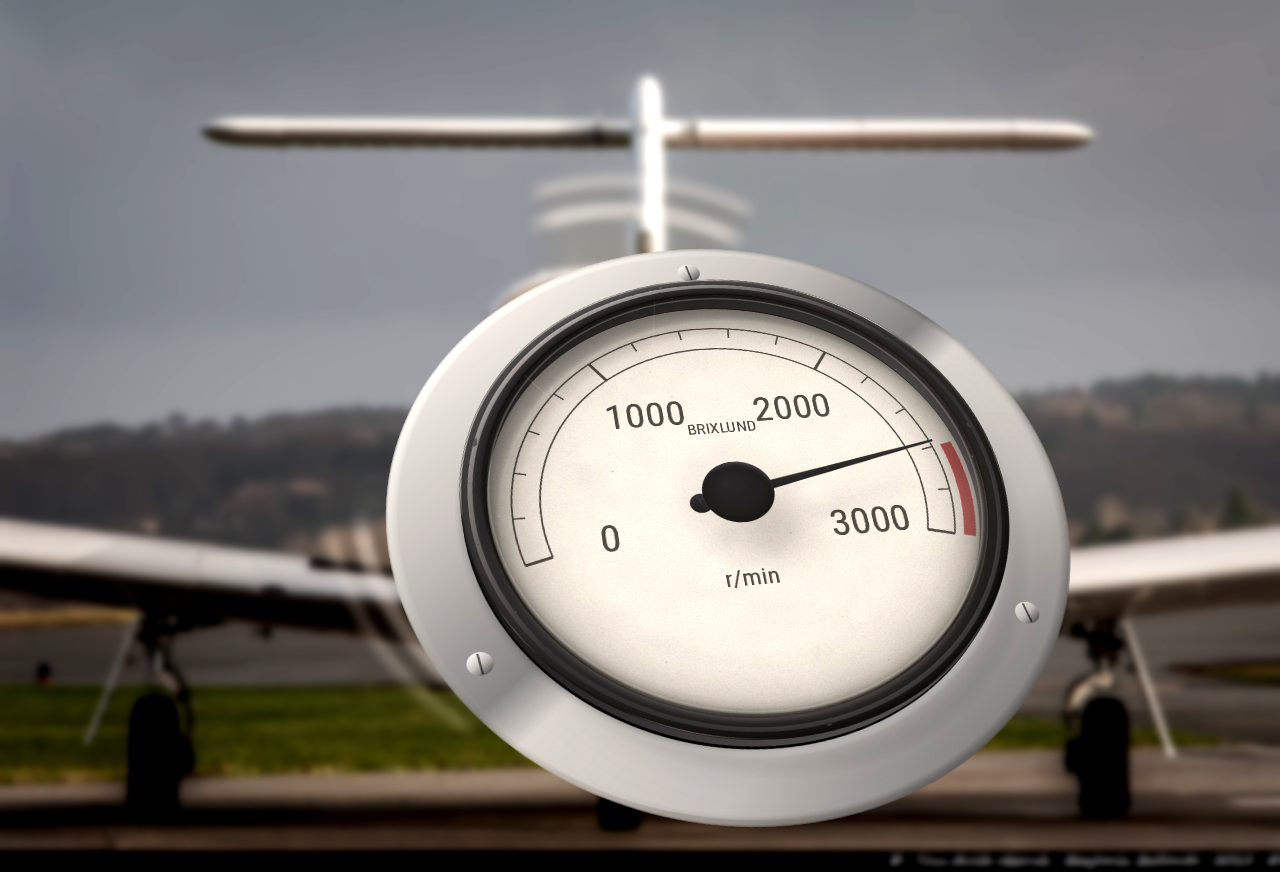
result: {"value": 2600, "unit": "rpm"}
